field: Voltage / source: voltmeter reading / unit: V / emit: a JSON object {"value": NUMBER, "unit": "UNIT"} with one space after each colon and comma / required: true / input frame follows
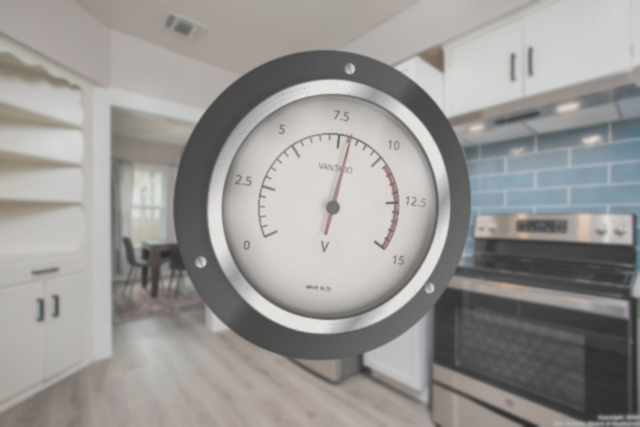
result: {"value": 8, "unit": "V"}
